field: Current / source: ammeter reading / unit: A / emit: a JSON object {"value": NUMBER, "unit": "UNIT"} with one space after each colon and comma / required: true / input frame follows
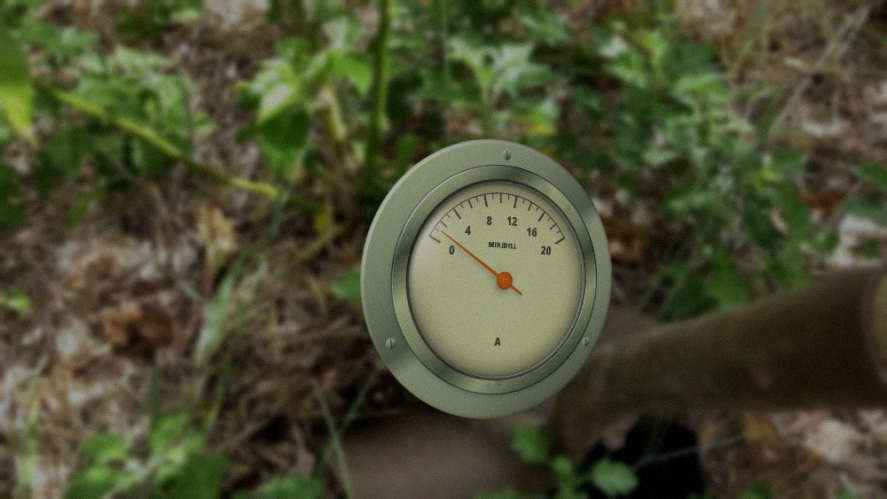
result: {"value": 1, "unit": "A"}
